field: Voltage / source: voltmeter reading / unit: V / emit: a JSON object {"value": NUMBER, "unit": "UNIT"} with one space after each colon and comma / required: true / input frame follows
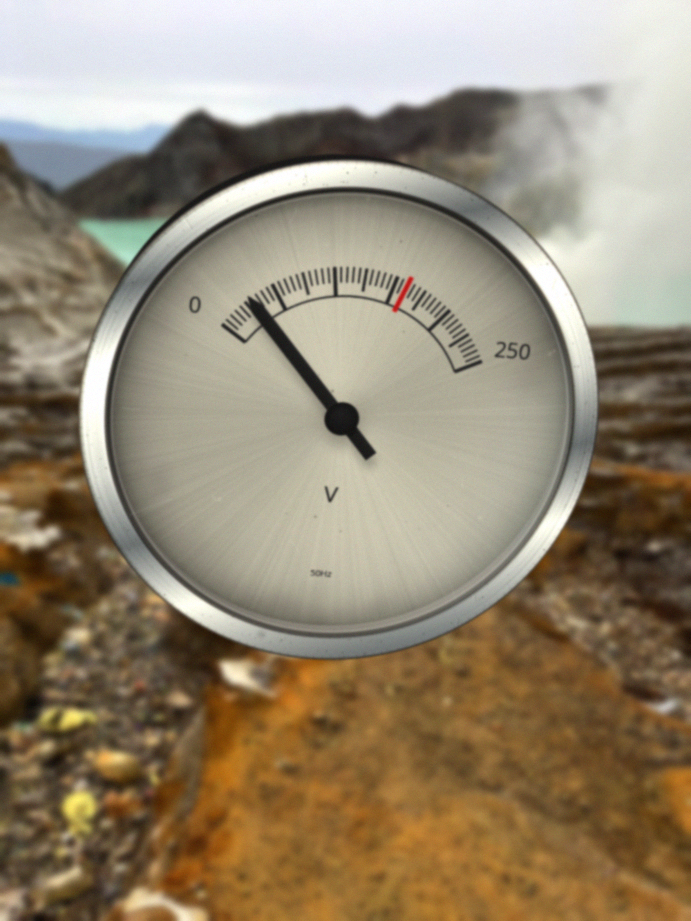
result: {"value": 30, "unit": "V"}
